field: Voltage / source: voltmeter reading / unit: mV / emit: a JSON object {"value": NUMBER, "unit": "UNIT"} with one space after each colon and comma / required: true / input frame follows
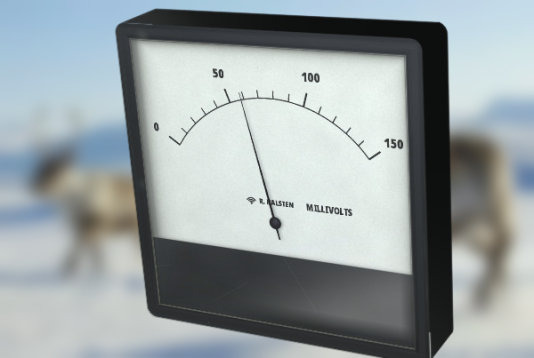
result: {"value": 60, "unit": "mV"}
